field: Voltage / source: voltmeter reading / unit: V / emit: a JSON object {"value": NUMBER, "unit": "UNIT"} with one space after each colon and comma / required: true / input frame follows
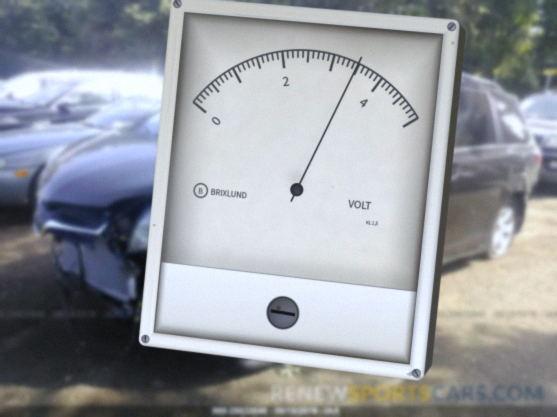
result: {"value": 3.5, "unit": "V"}
